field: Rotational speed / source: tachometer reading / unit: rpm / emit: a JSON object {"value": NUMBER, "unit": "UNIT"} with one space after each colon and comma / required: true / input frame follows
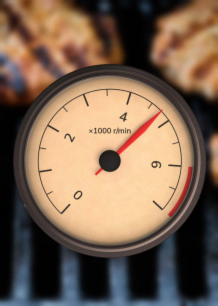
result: {"value": 4750, "unit": "rpm"}
